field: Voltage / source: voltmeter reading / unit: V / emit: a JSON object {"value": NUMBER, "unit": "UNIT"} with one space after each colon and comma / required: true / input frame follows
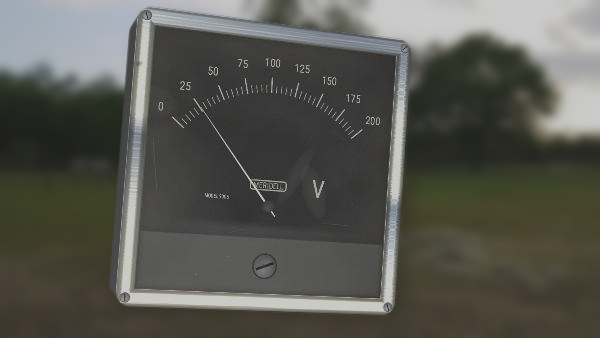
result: {"value": 25, "unit": "V"}
